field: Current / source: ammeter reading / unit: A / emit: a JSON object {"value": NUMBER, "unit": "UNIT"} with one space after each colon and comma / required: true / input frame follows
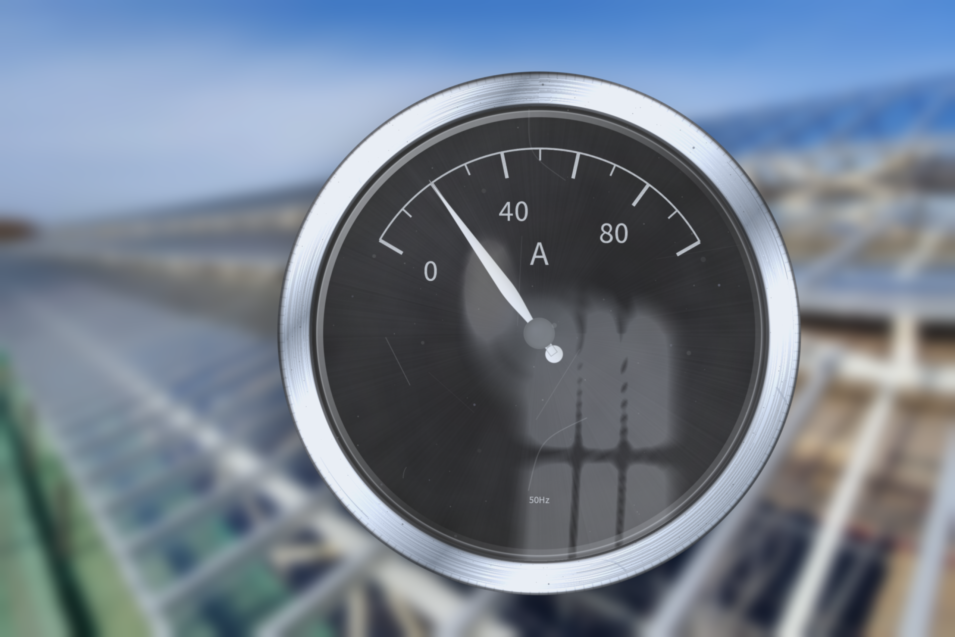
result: {"value": 20, "unit": "A"}
